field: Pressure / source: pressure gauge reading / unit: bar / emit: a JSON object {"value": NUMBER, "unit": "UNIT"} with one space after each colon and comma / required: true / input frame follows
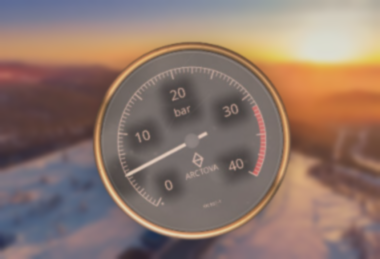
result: {"value": 5, "unit": "bar"}
